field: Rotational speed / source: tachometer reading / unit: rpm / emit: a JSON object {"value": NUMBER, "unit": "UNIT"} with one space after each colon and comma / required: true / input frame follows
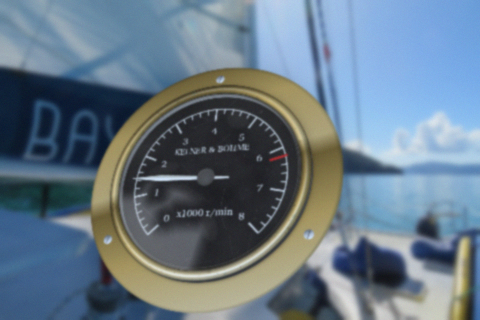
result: {"value": 1400, "unit": "rpm"}
